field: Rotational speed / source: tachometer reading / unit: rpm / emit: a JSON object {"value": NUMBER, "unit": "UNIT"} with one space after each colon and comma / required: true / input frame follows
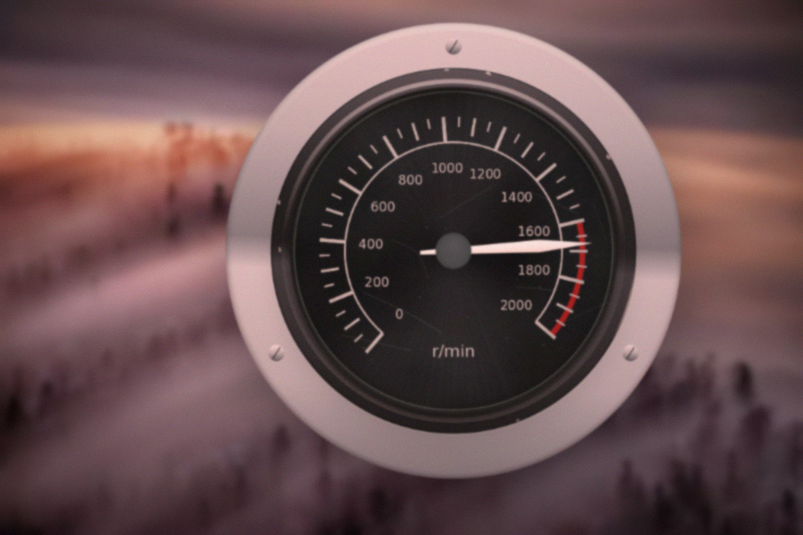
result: {"value": 1675, "unit": "rpm"}
